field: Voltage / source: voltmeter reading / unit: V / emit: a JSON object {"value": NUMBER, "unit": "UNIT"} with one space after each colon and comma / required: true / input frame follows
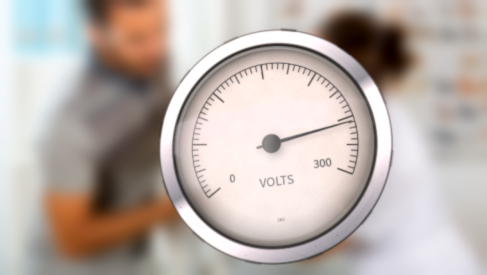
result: {"value": 255, "unit": "V"}
